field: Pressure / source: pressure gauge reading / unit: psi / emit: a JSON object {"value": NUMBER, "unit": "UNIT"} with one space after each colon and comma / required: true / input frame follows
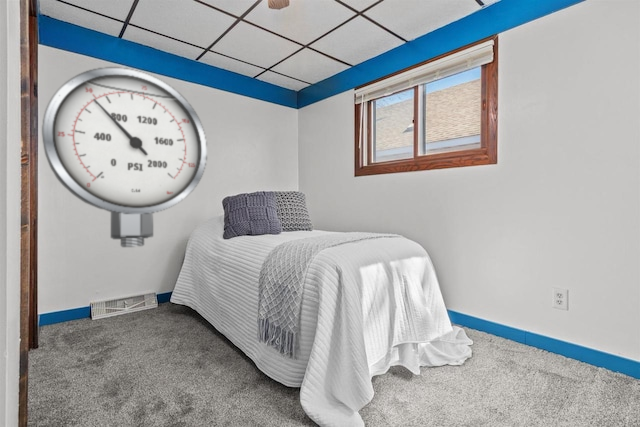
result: {"value": 700, "unit": "psi"}
